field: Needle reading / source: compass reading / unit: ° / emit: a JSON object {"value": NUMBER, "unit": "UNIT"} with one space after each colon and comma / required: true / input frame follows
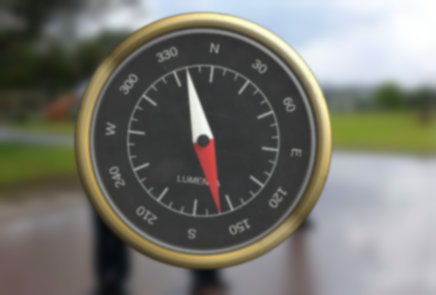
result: {"value": 160, "unit": "°"}
